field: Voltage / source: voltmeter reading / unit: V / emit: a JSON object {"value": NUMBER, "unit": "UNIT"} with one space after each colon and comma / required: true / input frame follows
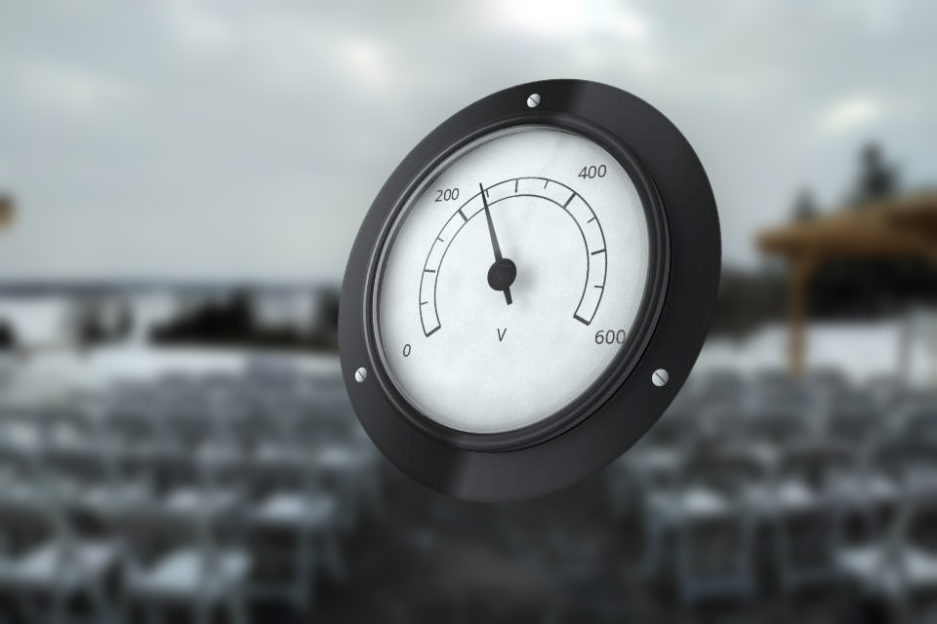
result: {"value": 250, "unit": "V"}
